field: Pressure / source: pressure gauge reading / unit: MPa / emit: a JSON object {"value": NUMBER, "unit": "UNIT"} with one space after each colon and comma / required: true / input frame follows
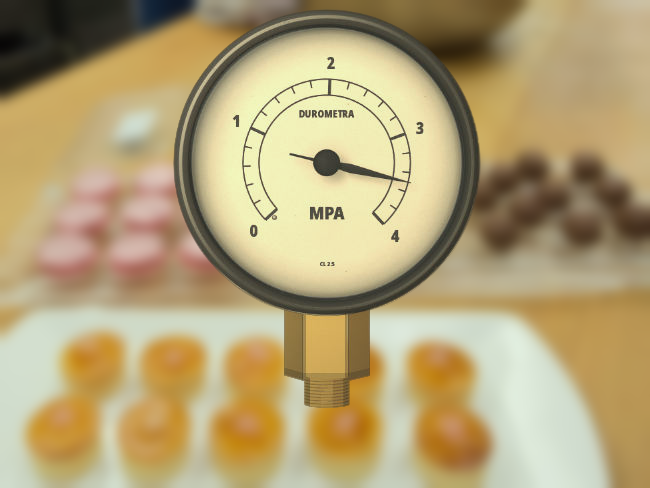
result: {"value": 3.5, "unit": "MPa"}
